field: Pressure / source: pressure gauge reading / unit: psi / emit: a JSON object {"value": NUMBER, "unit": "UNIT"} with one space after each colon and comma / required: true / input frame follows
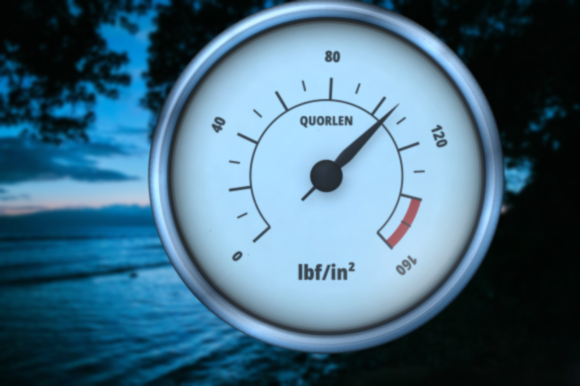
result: {"value": 105, "unit": "psi"}
